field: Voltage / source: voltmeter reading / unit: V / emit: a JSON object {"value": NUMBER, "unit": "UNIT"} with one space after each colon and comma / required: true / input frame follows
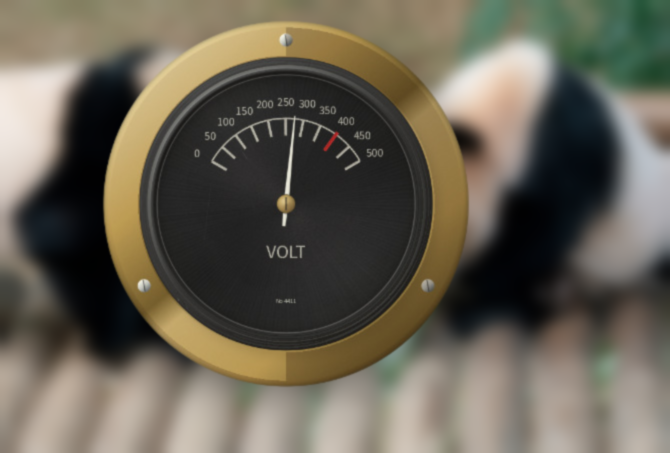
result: {"value": 275, "unit": "V"}
